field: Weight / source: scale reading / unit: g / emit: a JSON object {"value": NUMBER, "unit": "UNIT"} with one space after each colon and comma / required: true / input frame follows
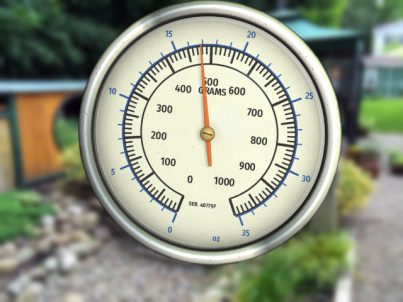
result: {"value": 480, "unit": "g"}
